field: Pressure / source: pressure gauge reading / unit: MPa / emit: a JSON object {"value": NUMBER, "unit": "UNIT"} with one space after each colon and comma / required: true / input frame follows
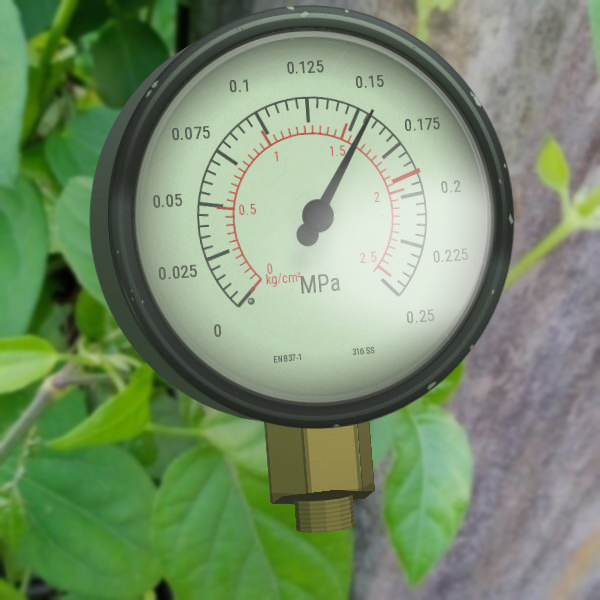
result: {"value": 0.155, "unit": "MPa"}
